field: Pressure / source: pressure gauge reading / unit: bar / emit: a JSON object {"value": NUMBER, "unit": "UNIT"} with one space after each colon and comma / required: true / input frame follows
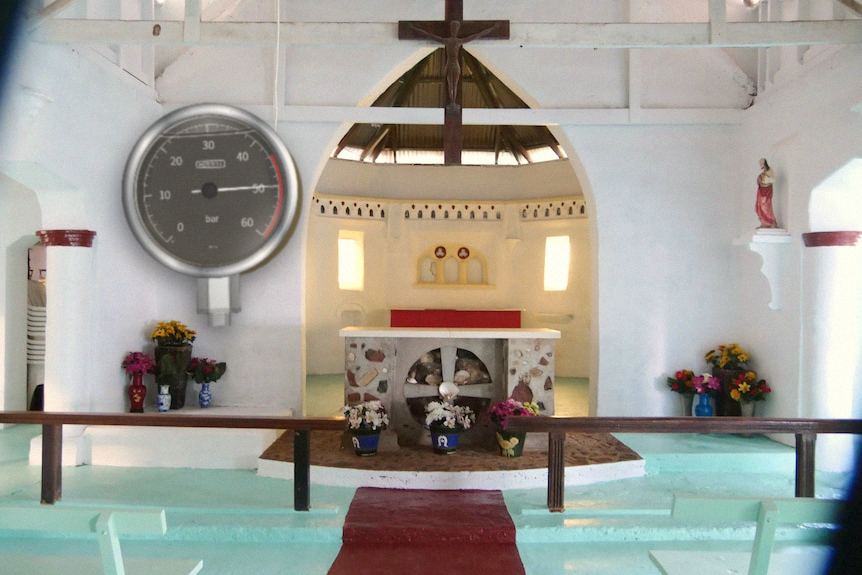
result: {"value": 50, "unit": "bar"}
